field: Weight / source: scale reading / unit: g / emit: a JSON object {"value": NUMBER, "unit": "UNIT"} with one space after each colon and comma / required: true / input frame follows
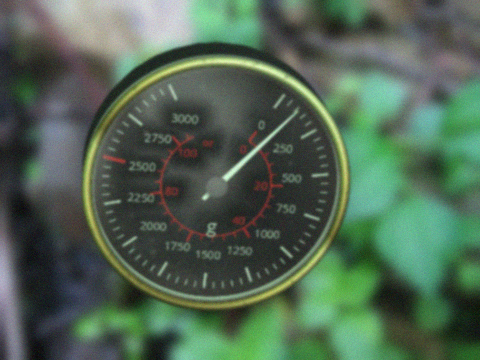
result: {"value": 100, "unit": "g"}
